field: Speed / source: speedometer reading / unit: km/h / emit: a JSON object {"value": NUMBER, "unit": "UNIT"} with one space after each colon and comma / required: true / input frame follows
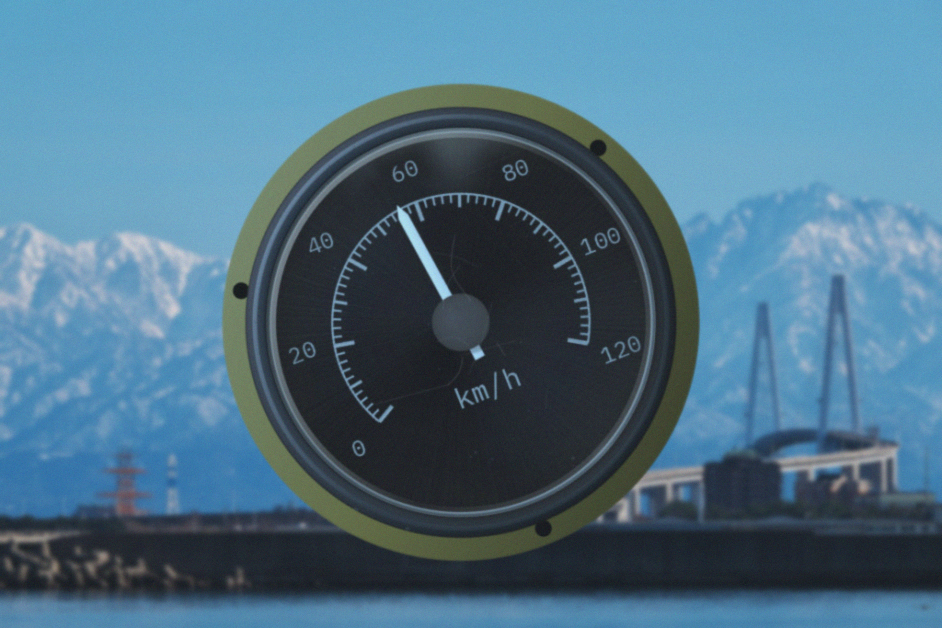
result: {"value": 56, "unit": "km/h"}
